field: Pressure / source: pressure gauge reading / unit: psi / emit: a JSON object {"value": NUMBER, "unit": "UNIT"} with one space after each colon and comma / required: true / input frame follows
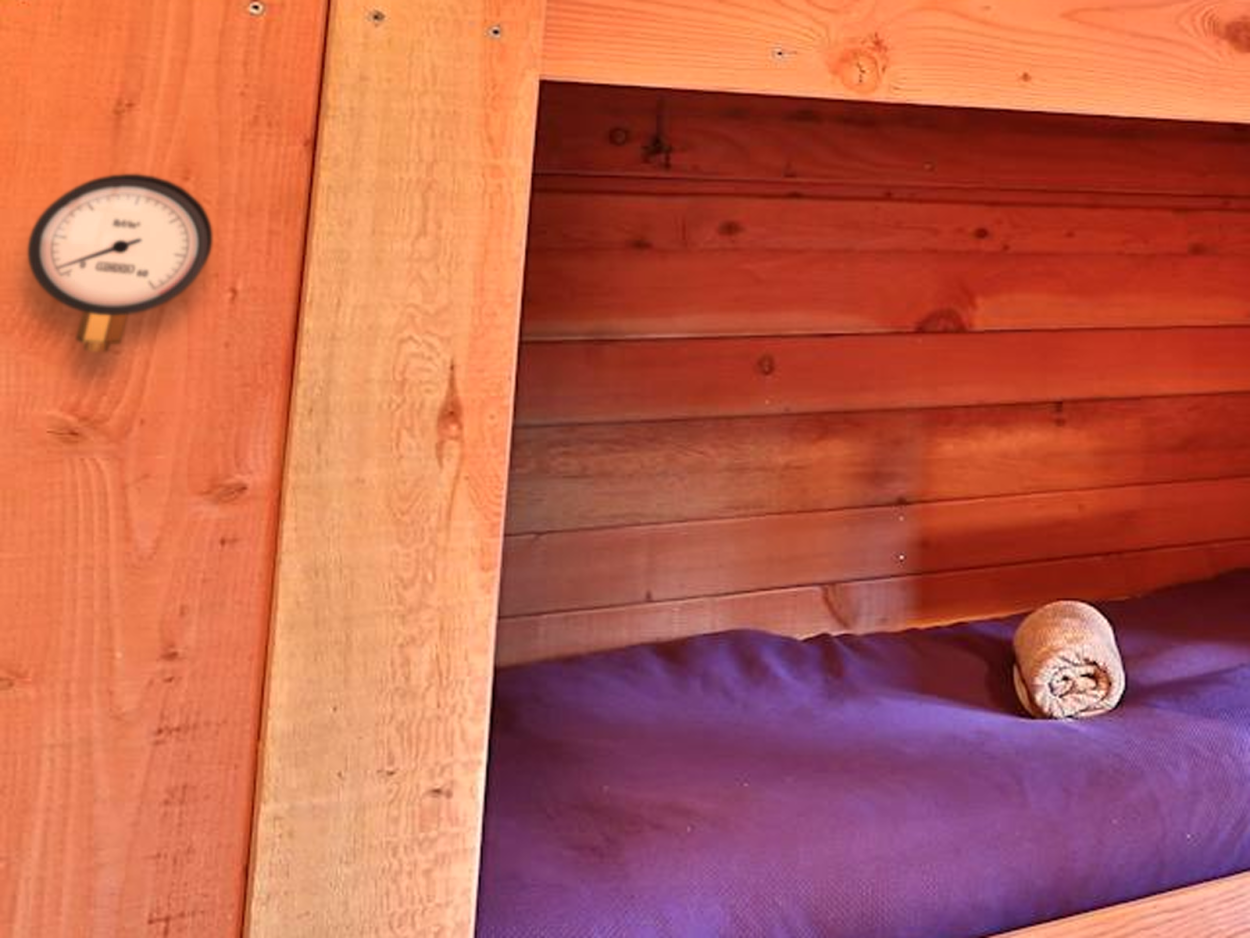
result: {"value": 2, "unit": "psi"}
